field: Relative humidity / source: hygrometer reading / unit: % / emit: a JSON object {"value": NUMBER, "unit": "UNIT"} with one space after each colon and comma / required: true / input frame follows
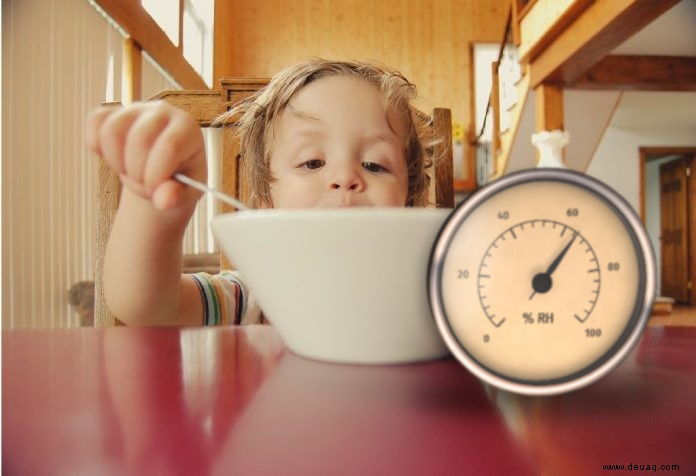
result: {"value": 64, "unit": "%"}
